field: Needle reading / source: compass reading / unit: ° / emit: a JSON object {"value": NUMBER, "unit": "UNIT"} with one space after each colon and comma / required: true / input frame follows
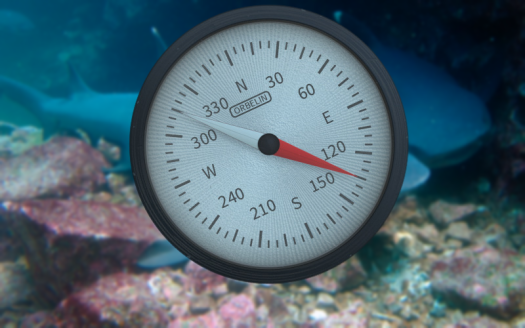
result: {"value": 135, "unit": "°"}
